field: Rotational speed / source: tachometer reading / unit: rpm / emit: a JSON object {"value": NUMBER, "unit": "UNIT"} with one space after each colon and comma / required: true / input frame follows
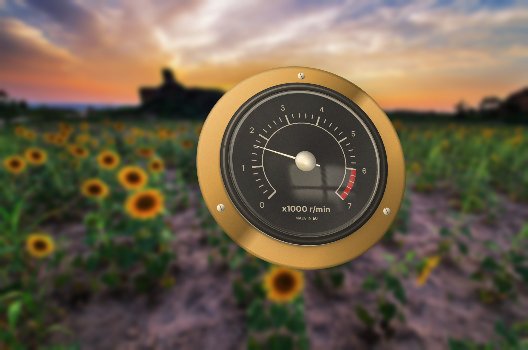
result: {"value": 1600, "unit": "rpm"}
